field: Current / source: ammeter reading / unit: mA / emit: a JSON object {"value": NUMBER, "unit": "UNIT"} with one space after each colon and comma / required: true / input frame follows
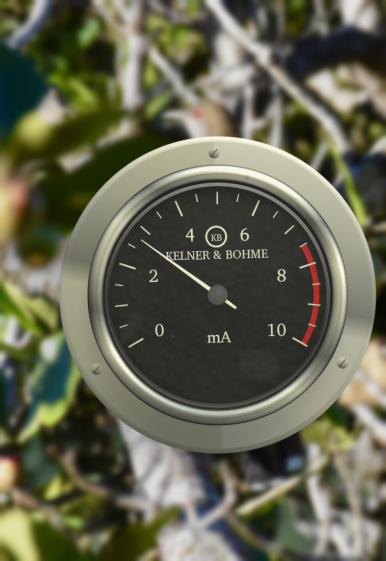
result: {"value": 2.75, "unit": "mA"}
